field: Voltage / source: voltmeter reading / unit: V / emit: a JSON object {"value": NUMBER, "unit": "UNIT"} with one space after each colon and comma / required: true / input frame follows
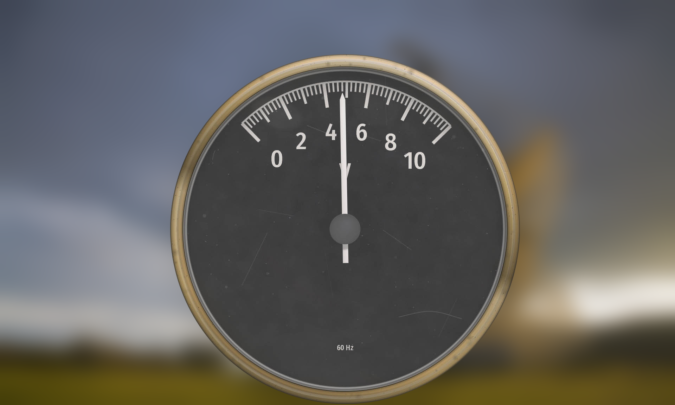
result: {"value": 4.8, "unit": "V"}
